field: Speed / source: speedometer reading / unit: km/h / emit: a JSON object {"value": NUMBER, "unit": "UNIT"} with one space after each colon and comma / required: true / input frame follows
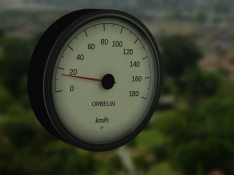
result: {"value": 15, "unit": "km/h"}
